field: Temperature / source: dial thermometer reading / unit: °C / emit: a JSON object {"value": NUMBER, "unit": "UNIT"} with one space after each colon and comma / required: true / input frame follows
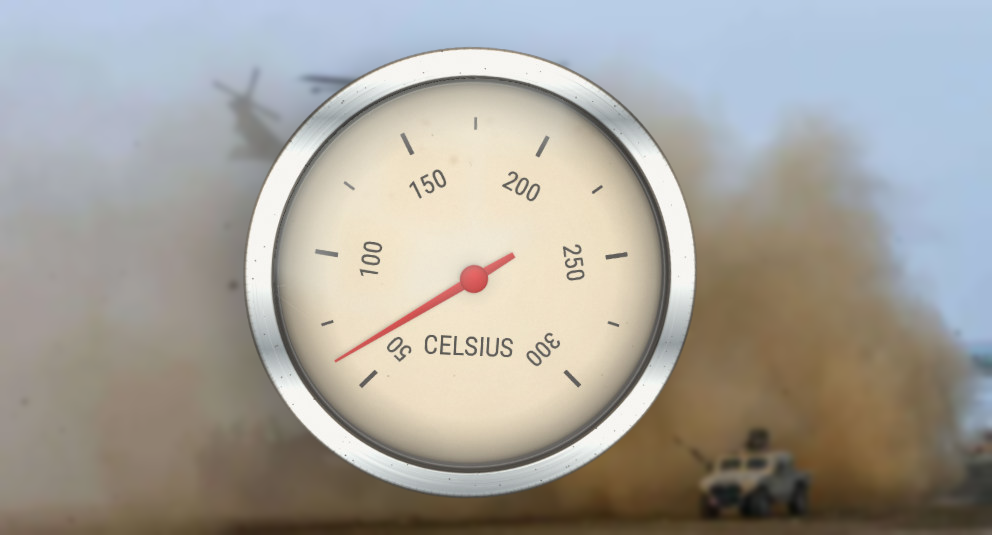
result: {"value": 62.5, "unit": "°C"}
